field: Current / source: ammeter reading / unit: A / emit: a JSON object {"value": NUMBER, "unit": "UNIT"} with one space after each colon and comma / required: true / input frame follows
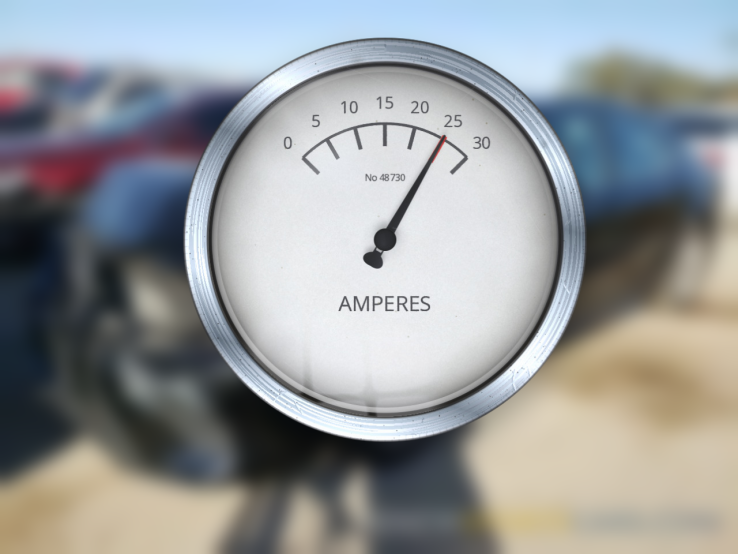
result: {"value": 25, "unit": "A"}
